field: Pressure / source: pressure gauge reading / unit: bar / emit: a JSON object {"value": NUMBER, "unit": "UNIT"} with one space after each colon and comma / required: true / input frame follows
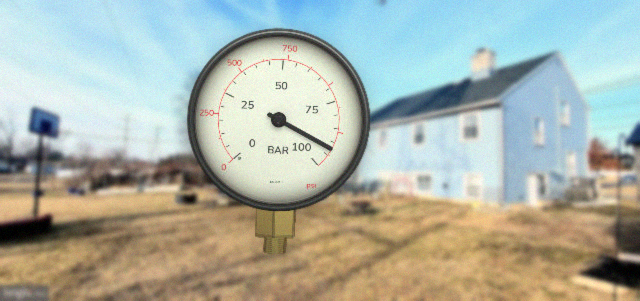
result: {"value": 92.5, "unit": "bar"}
